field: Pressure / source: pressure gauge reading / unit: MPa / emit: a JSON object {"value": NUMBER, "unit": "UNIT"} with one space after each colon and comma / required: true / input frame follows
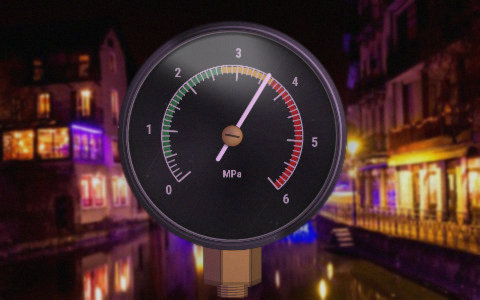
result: {"value": 3.6, "unit": "MPa"}
